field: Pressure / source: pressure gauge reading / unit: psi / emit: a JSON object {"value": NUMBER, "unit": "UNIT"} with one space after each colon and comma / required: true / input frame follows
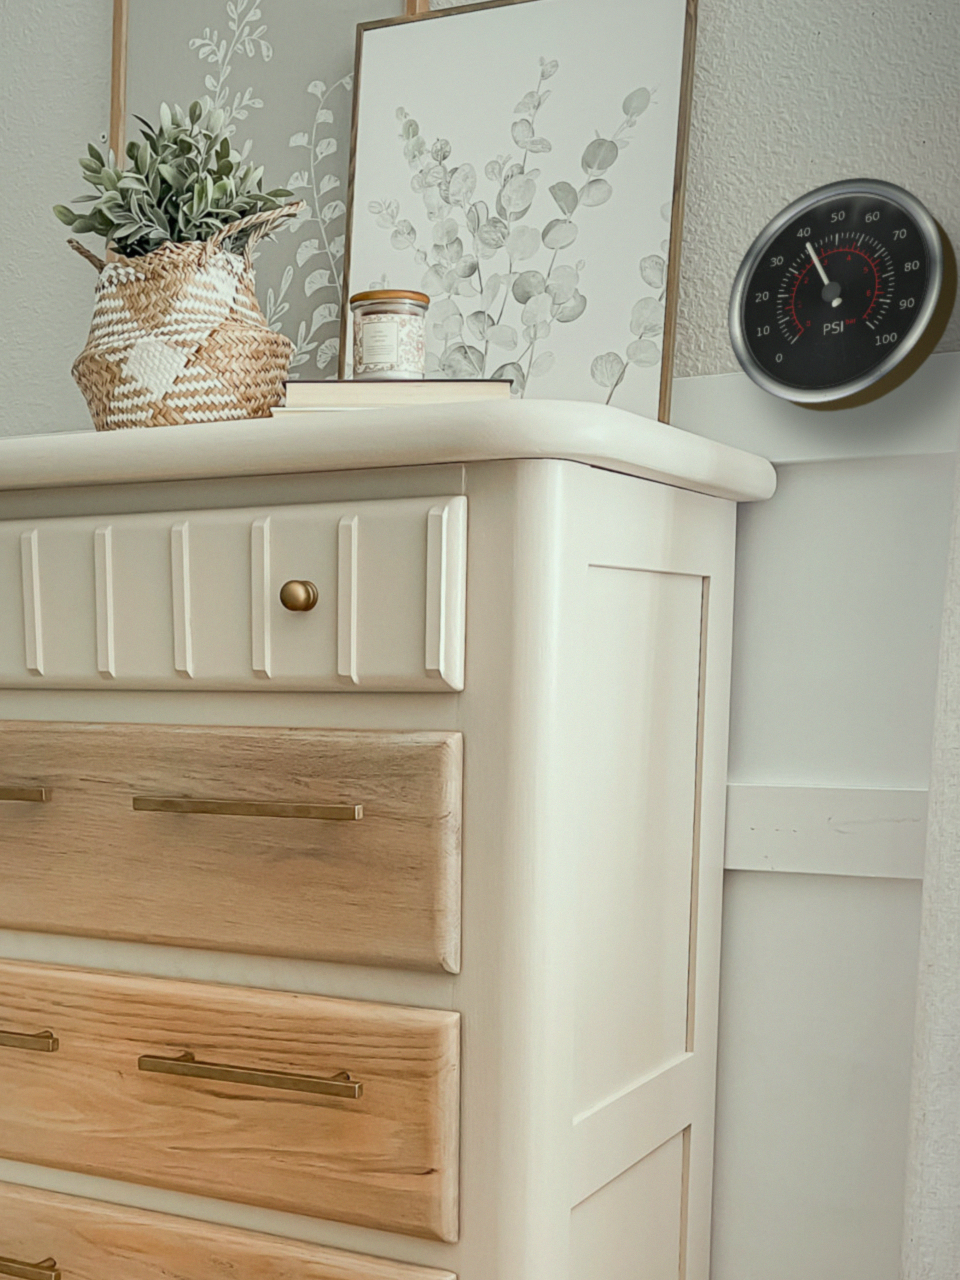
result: {"value": 40, "unit": "psi"}
